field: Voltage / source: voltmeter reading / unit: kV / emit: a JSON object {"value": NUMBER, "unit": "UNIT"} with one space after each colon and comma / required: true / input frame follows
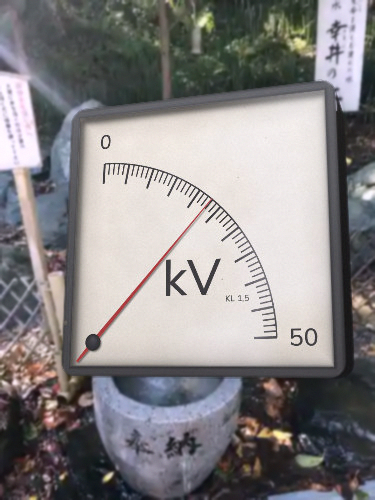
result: {"value": 23, "unit": "kV"}
